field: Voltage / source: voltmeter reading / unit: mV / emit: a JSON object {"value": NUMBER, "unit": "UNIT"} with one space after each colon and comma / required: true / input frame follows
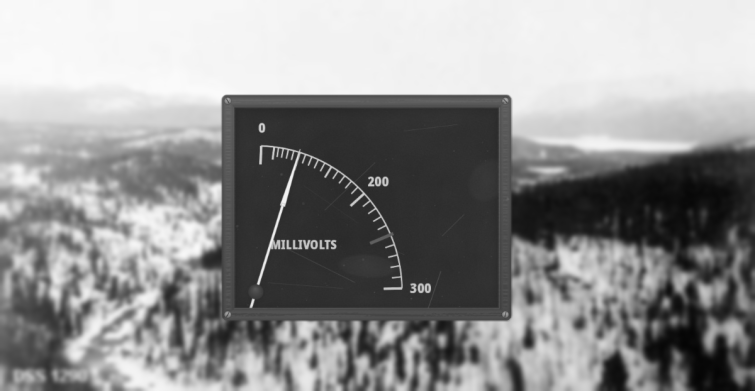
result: {"value": 100, "unit": "mV"}
